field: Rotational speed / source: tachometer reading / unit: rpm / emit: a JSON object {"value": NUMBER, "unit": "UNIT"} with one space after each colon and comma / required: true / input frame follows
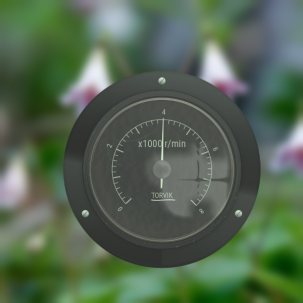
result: {"value": 4000, "unit": "rpm"}
